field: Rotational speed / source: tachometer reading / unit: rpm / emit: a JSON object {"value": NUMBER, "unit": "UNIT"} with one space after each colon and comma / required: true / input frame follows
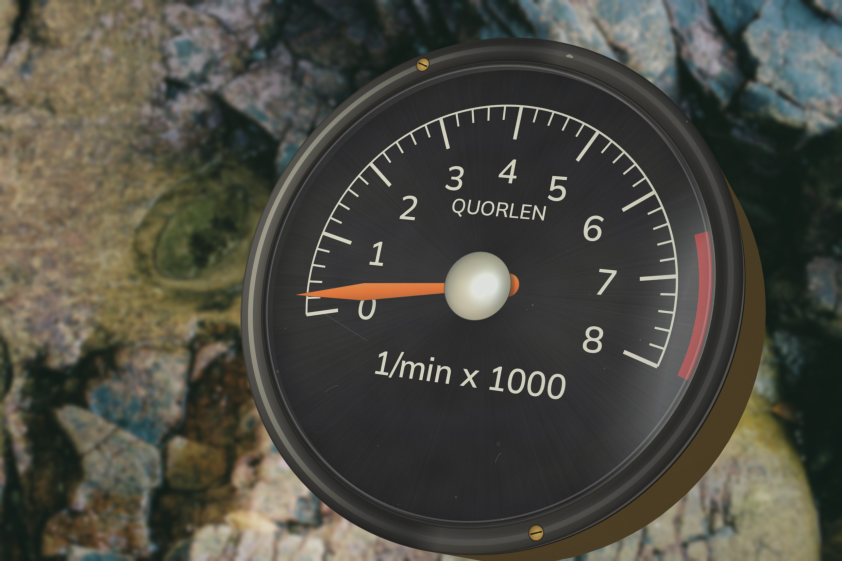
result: {"value": 200, "unit": "rpm"}
